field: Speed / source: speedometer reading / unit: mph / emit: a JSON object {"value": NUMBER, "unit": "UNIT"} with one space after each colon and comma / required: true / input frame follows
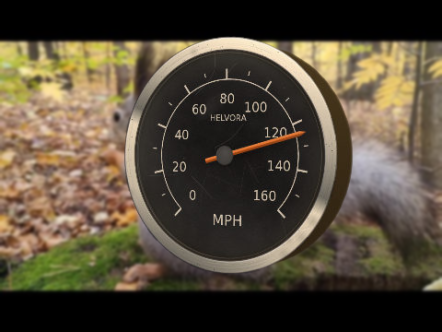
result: {"value": 125, "unit": "mph"}
